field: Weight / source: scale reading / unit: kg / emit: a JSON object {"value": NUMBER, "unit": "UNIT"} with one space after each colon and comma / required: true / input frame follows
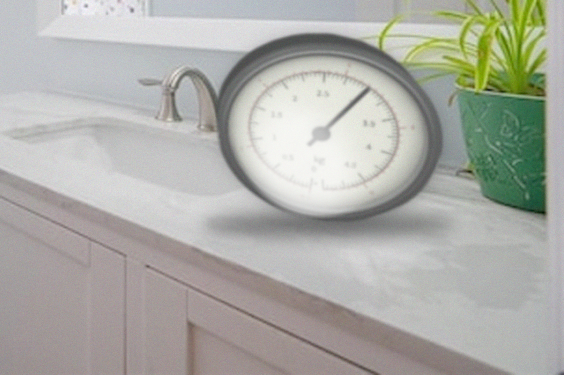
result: {"value": 3, "unit": "kg"}
